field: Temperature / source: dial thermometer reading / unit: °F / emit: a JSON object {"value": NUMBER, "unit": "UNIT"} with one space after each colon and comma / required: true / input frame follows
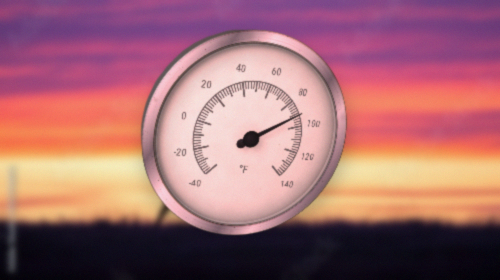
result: {"value": 90, "unit": "°F"}
